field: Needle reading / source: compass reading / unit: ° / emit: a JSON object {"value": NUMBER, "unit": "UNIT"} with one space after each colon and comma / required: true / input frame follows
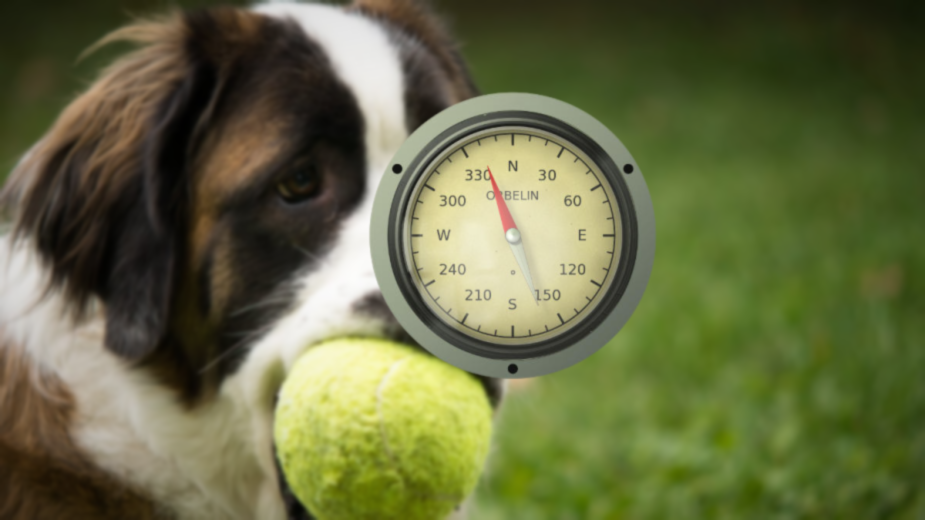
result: {"value": 340, "unit": "°"}
